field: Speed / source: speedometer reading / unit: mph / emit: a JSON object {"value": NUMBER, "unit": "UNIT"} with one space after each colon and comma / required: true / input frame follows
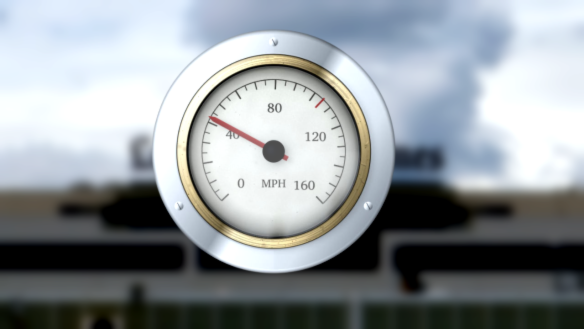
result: {"value": 42.5, "unit": "mph"}
